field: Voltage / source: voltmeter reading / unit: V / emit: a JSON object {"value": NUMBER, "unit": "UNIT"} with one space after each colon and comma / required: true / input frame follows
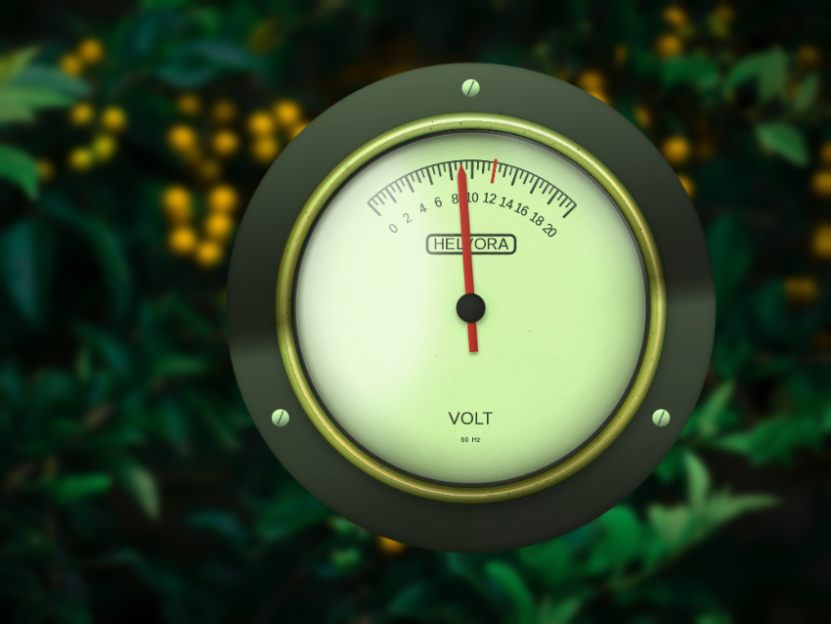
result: {"value": 9, "unit": "V"}
